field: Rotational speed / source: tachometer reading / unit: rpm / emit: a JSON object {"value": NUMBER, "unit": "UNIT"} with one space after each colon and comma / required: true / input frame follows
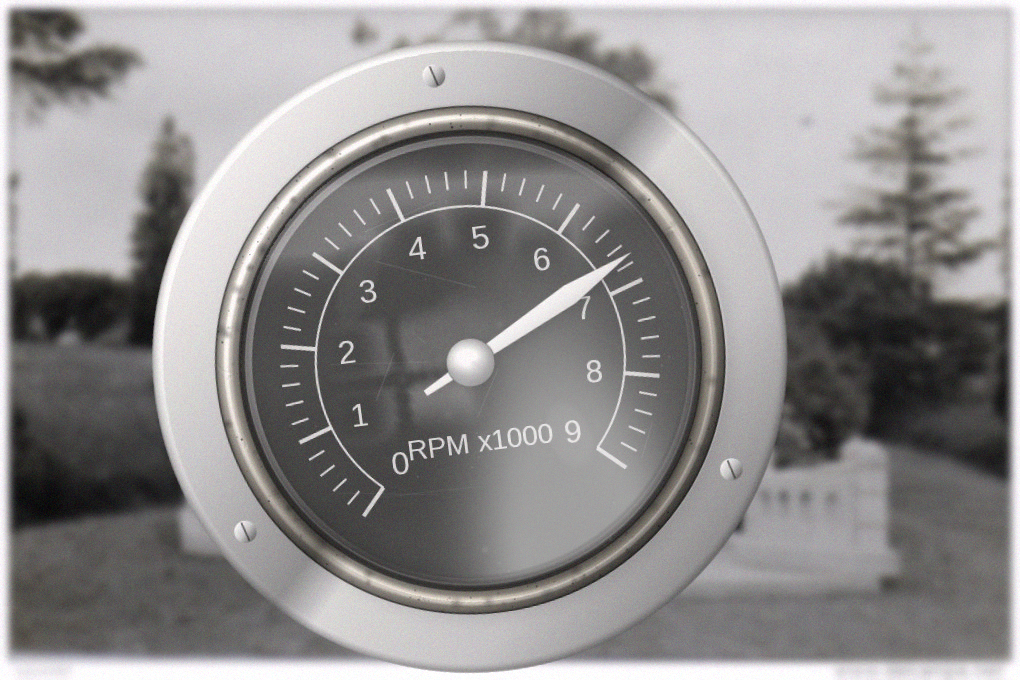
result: {"value": 6700, "unit": "rpm"}
